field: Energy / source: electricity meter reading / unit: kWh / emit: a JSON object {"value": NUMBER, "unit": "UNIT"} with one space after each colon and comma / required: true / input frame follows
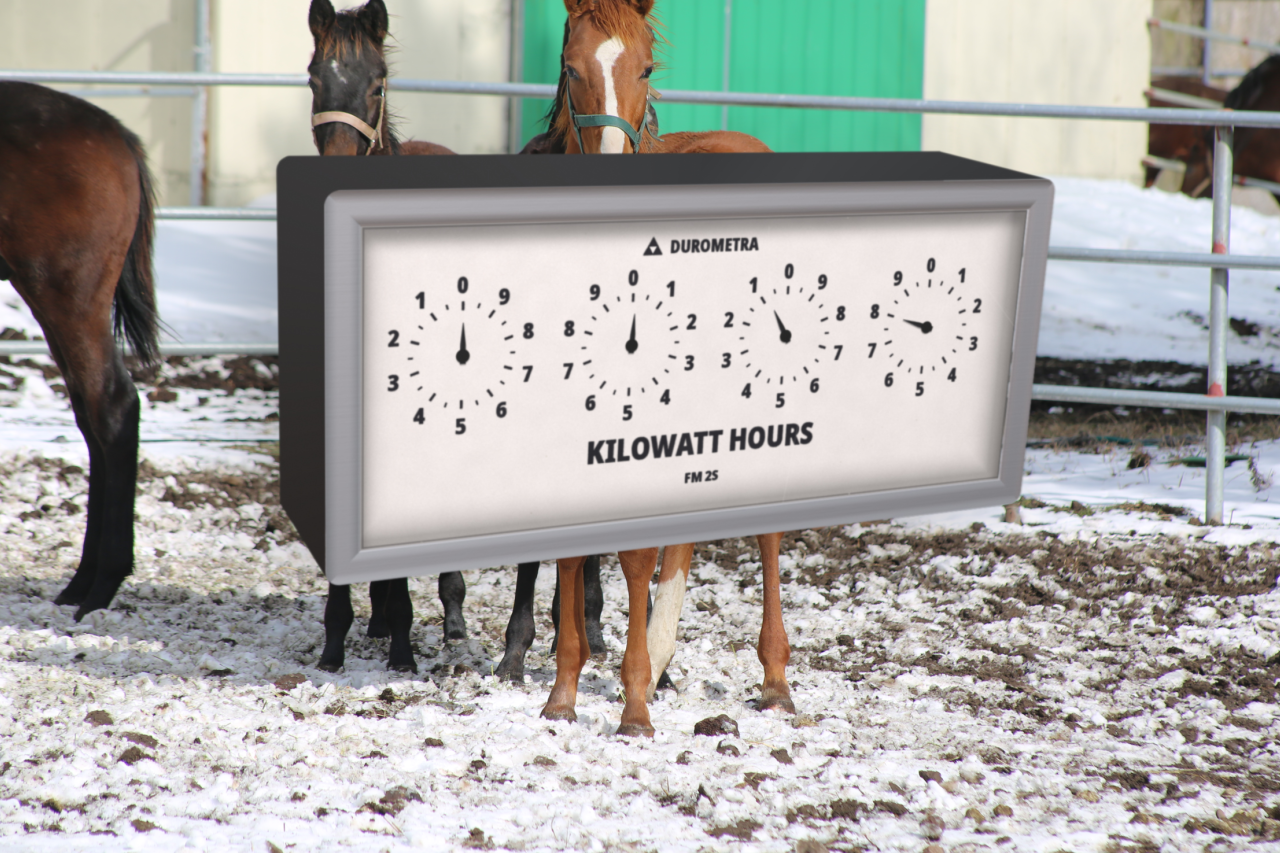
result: {"value": 8, "unit": "kWh"}
